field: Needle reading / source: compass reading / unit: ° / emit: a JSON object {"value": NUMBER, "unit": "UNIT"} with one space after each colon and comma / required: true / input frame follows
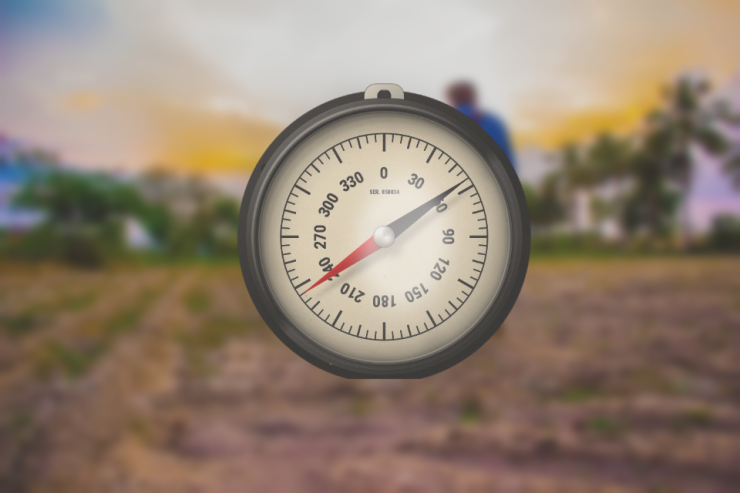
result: {"value": 235, "unit": "°"}
